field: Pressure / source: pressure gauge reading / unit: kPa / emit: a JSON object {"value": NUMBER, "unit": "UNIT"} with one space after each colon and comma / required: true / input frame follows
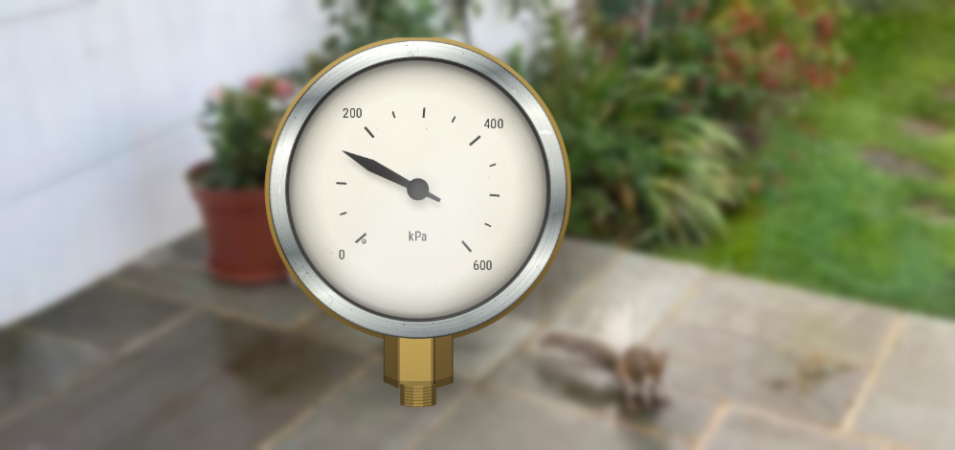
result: {"value": 150, "unit": "kPa"}
